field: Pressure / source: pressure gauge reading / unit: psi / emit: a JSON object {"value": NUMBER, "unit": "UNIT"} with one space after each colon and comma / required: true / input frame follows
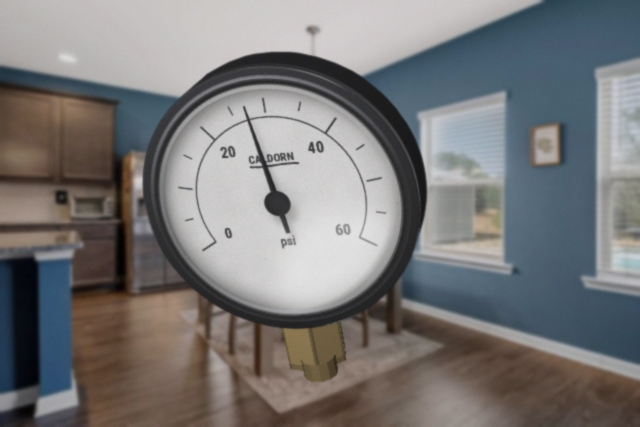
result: {"value": 27.5, "unit": "psi"}
